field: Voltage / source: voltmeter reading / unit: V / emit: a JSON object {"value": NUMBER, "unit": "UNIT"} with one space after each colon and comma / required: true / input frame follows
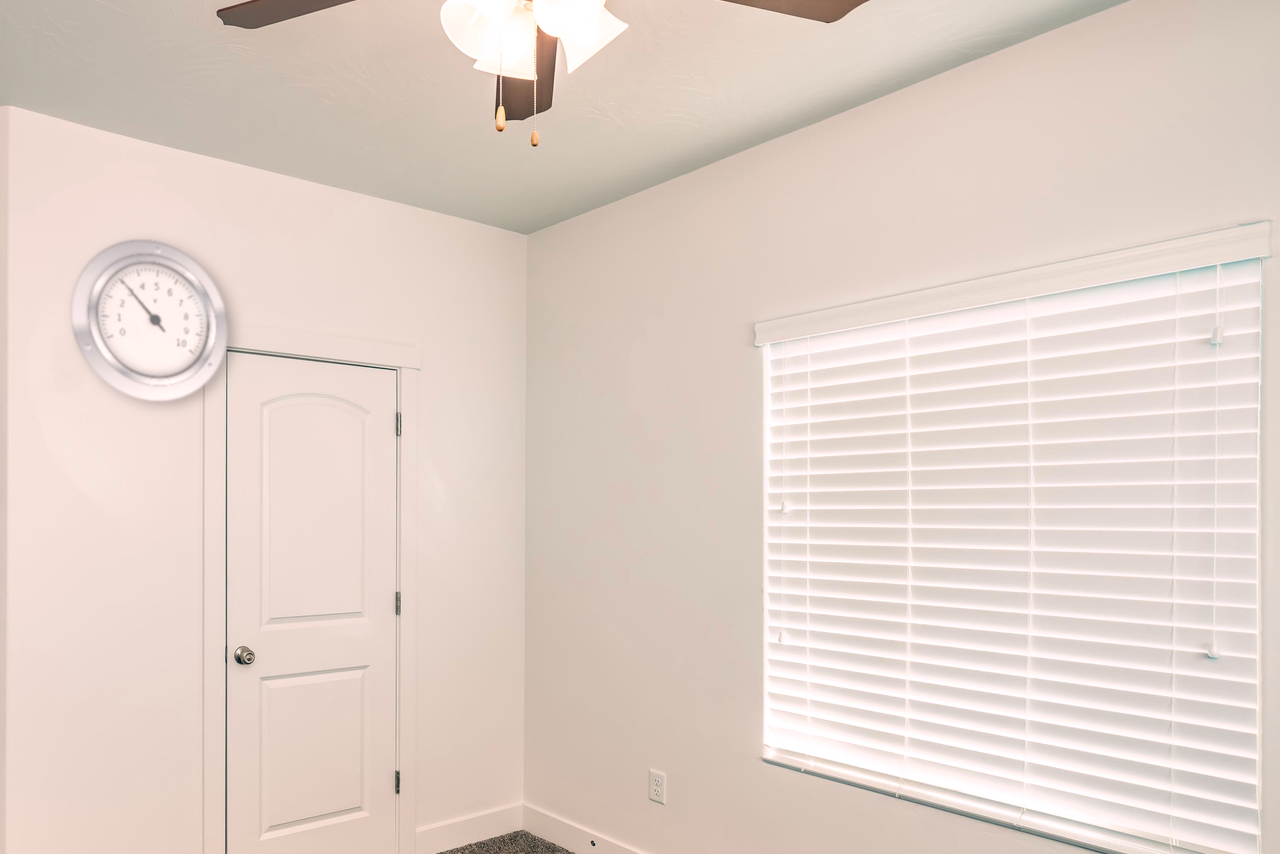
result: {"value": 3, "unit": "V"}
